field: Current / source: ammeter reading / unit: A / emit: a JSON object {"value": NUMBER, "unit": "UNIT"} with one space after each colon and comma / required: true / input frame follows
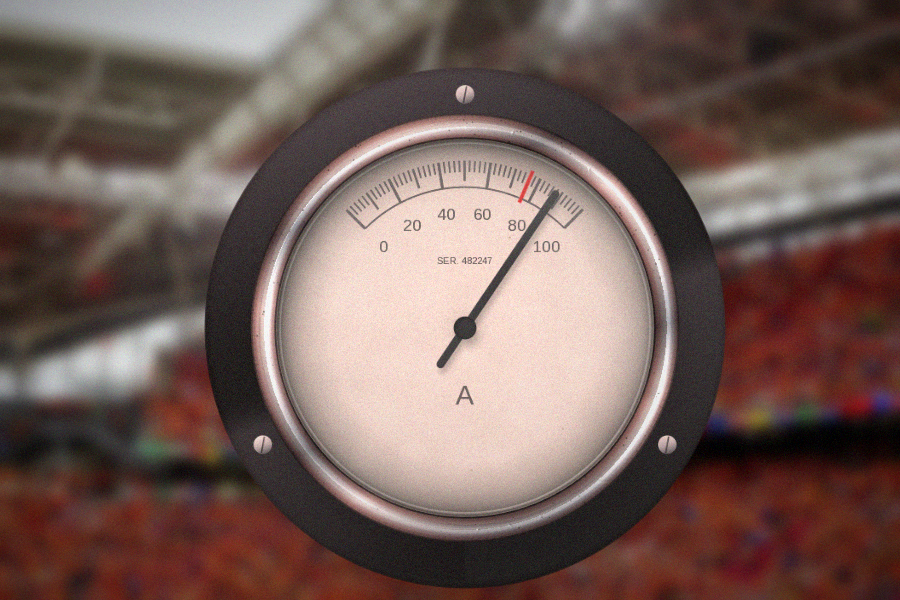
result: {"value": 88, "unit": "A"}
